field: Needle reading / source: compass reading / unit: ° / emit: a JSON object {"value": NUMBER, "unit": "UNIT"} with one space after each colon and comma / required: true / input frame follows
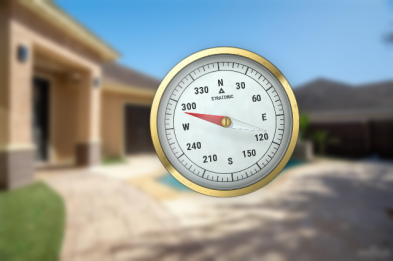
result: {"value": 290, "unit": "°"}
